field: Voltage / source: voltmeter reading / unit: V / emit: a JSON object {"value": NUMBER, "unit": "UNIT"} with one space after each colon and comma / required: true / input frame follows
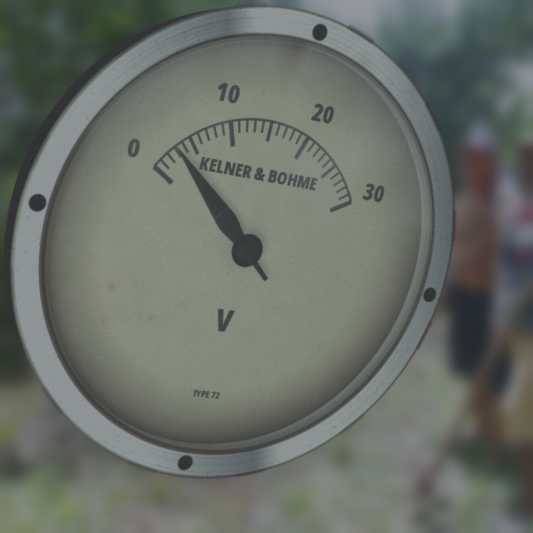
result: {"value": 3, "unit": "V"}
